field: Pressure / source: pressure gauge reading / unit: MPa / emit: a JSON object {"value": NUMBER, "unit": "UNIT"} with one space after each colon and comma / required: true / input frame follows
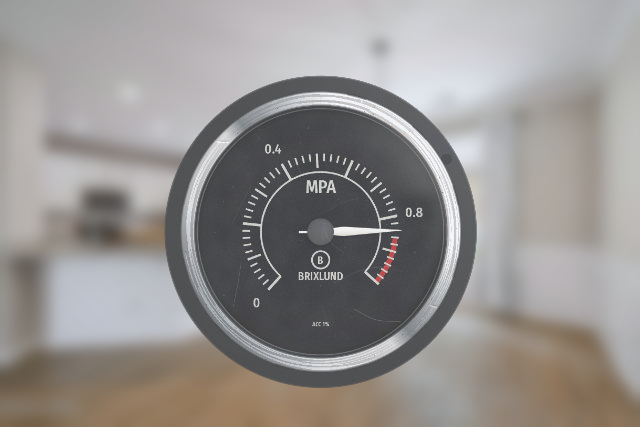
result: {"value": 0.84, "unit": "MPa"}
